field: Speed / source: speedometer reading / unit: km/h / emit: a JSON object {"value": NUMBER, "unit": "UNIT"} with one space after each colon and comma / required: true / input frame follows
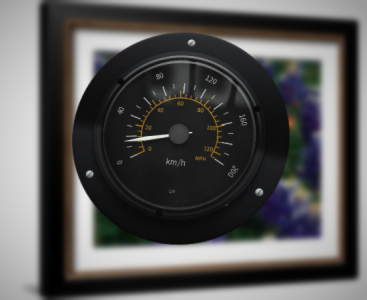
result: {"value": 15, "unit": "km/h"}
